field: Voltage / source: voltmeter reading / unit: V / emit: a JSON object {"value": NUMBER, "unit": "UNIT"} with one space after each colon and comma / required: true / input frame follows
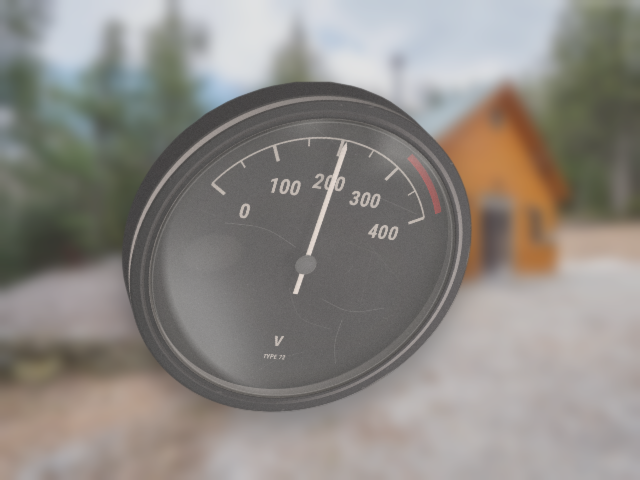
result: {"value": 200, "unit": "V"}
